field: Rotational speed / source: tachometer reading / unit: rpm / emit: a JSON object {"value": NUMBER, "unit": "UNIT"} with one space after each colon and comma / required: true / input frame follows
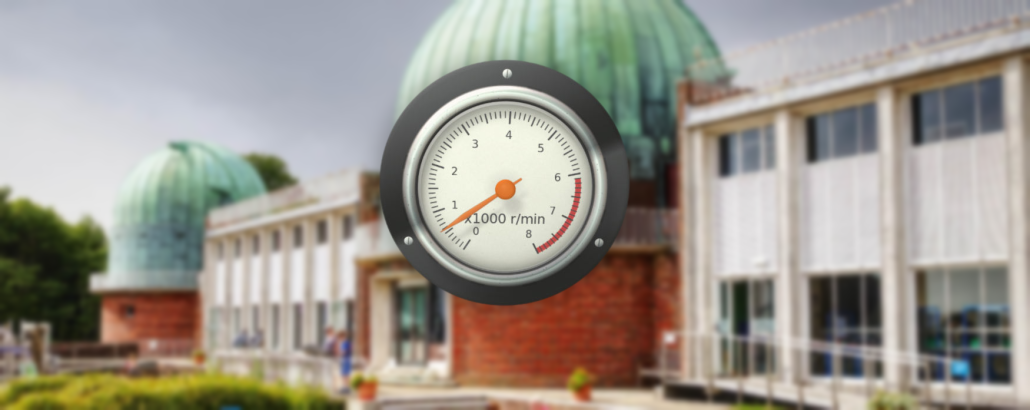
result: {"value": 600, "unit": "rpm"}
